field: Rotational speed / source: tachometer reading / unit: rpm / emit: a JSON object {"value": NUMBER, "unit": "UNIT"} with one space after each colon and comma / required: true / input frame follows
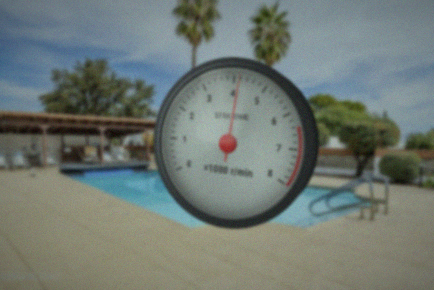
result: {"value": 4200, "unit": "rpm"}
